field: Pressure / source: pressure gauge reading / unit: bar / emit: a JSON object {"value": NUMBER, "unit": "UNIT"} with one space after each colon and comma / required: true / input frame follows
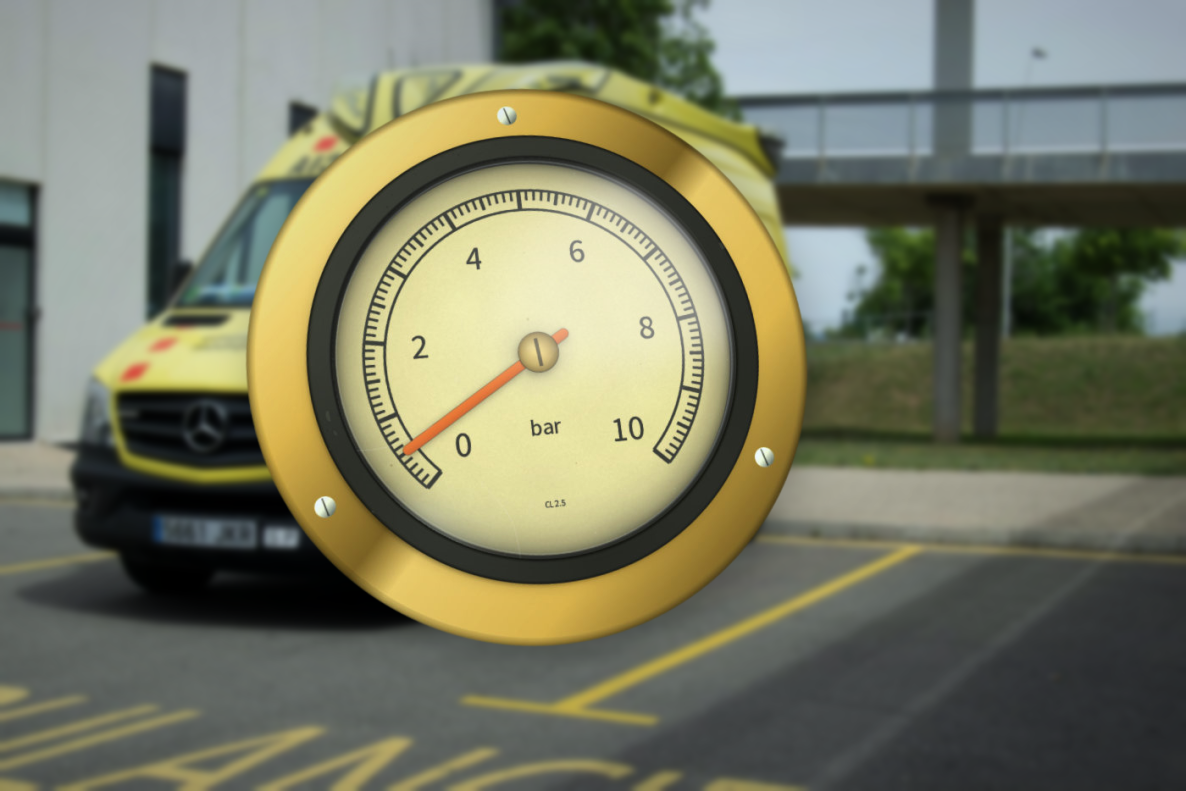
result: {"value": 0.5, "unit": "bar"}
